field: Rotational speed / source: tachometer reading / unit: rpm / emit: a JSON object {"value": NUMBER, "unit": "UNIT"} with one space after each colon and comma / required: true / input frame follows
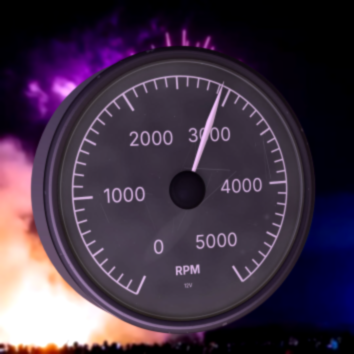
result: {"value": 2900, "unit": "rpm"}
